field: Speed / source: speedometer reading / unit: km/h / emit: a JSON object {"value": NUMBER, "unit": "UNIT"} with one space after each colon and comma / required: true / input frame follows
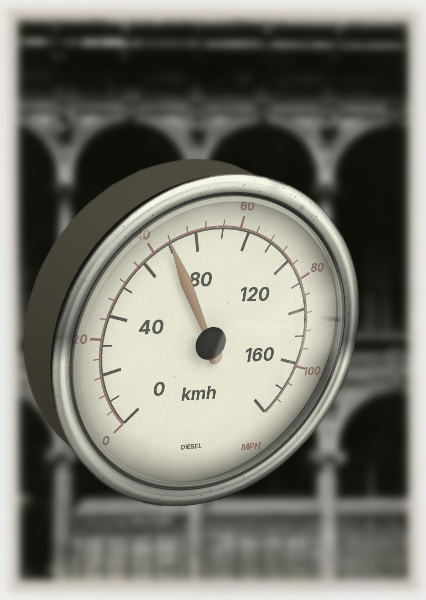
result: {"value": 70, "unit": "km/h"}
